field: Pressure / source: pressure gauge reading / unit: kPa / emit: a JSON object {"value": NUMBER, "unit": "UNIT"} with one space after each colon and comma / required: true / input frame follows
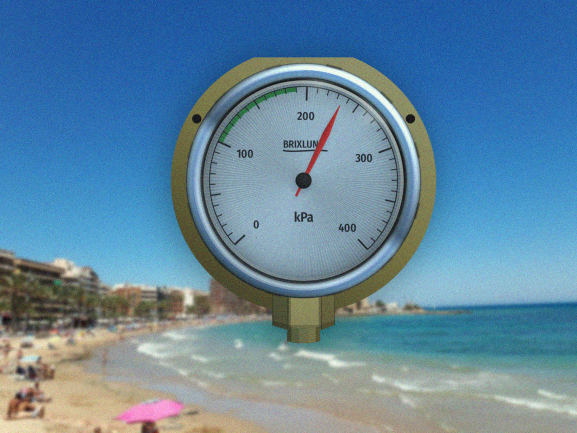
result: {"value": 235, "unit": "kPa"}
